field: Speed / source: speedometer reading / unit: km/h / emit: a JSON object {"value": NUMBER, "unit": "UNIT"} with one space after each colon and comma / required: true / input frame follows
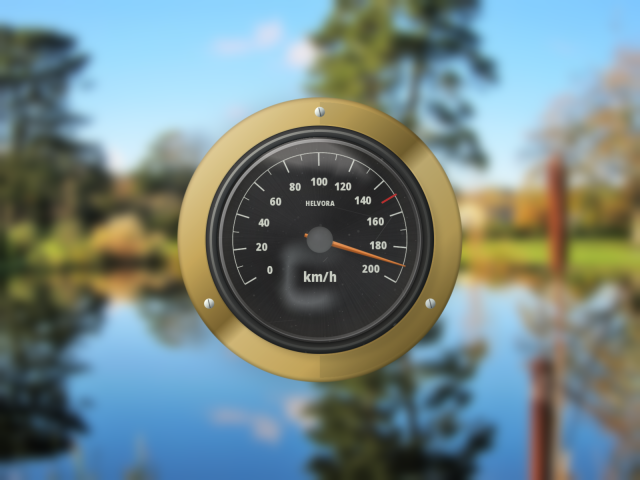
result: {"value": 190, "unit": "km/h"}
